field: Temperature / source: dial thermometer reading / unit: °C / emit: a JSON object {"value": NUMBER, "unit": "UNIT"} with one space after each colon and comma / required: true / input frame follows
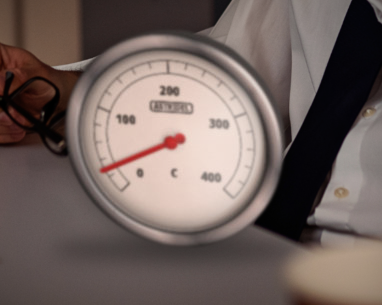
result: {"value": 30, "unit": "°C"}
